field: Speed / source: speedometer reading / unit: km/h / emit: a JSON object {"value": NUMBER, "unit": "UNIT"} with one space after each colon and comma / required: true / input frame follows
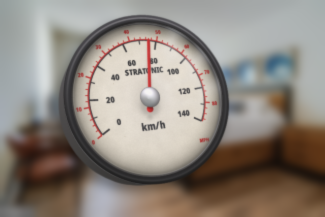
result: {"value": 75, "unit": "km/h"}
